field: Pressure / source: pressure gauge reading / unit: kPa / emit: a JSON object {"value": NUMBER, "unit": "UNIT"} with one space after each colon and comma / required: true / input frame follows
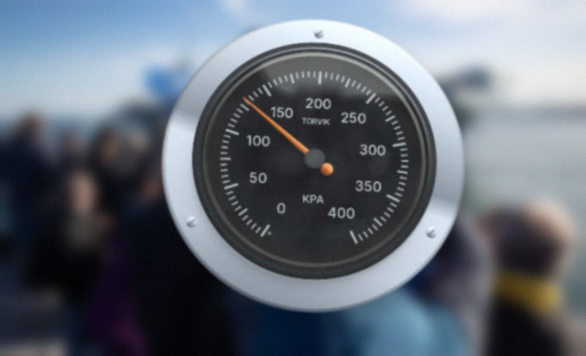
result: {"value": 130, "unit": "kPa"}
